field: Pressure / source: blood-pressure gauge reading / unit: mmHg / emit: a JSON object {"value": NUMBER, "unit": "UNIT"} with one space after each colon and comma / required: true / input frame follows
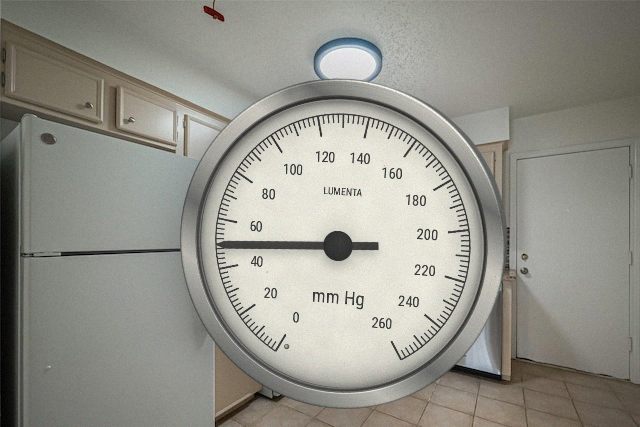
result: {"value": 50, "unit": "mmHg"}
